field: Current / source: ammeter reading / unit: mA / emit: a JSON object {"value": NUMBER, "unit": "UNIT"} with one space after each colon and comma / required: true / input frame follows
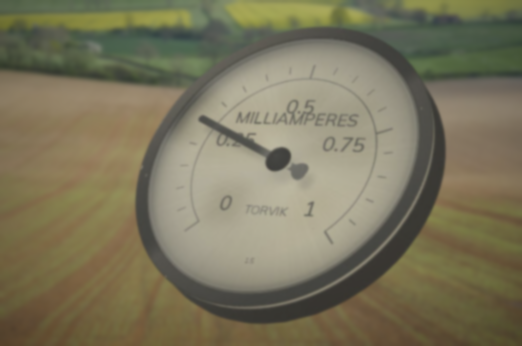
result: {"value": 0.25, "unit": "mA"}
